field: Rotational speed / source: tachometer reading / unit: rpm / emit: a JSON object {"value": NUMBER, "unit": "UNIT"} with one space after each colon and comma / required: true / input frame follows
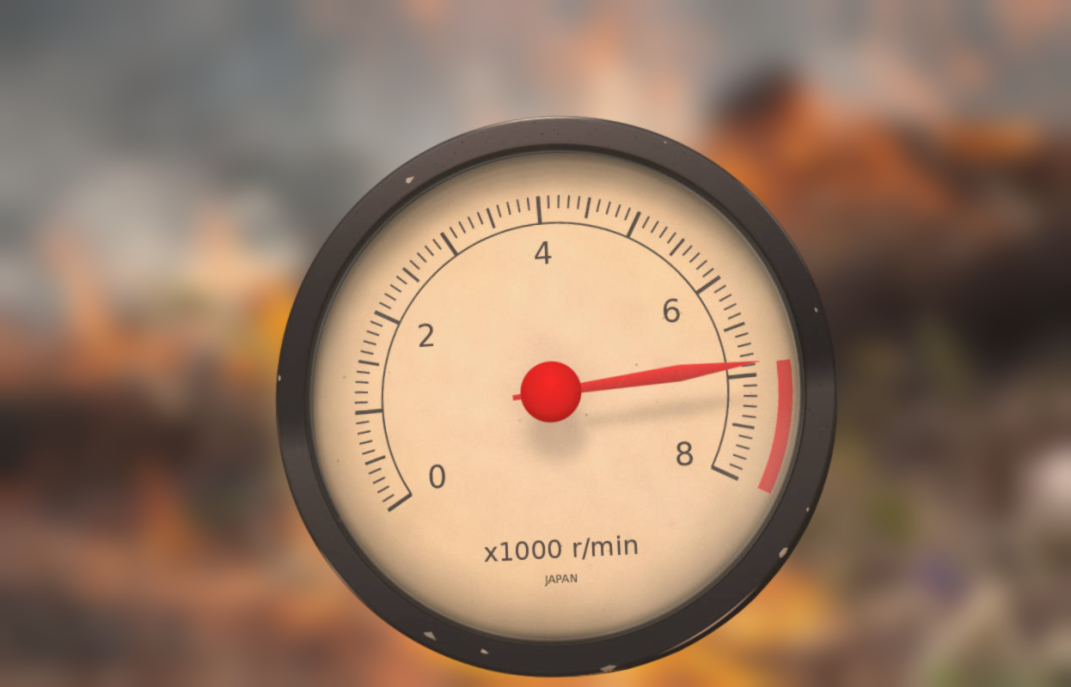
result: {"value": 6900, "unit": "rpm"}
